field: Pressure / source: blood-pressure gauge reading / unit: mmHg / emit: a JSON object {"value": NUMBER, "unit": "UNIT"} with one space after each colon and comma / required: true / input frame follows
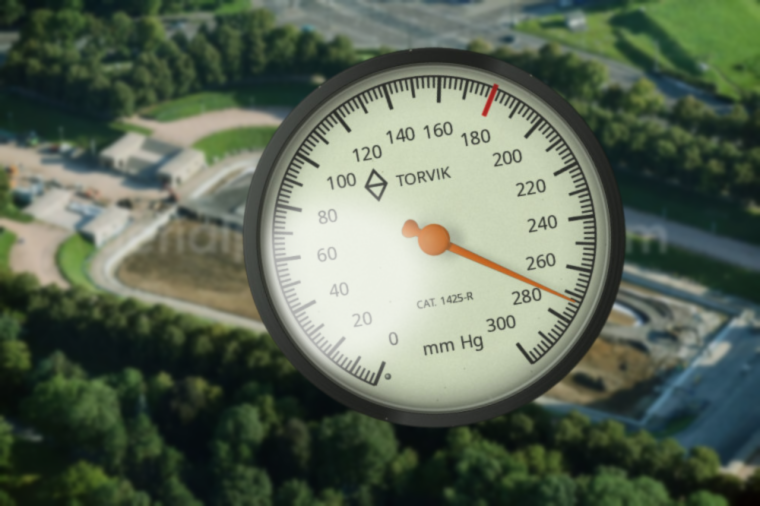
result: {"value": 272, "unit": "mmHg"}
